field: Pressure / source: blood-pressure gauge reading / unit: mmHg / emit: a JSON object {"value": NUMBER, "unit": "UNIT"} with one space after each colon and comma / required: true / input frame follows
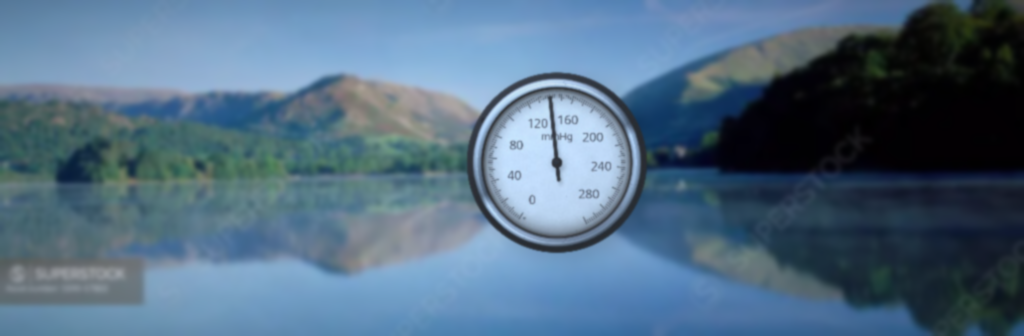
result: {"value": 140, "unit": "mmHg"}
